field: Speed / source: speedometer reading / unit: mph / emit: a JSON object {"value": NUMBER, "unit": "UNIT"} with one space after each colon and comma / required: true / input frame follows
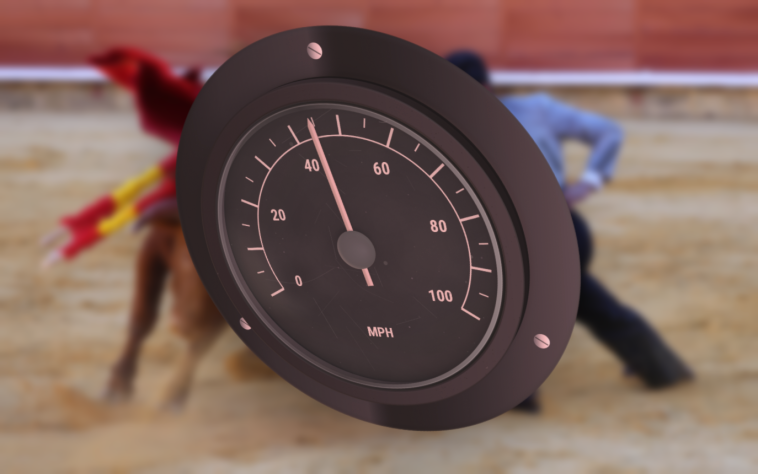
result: {"value": 45, "unit": "mph"}
